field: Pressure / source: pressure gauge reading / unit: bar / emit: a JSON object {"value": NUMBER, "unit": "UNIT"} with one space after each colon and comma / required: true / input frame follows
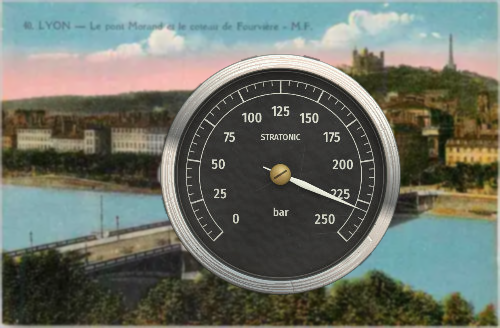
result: {"value": 230, "unit": "bar"}
